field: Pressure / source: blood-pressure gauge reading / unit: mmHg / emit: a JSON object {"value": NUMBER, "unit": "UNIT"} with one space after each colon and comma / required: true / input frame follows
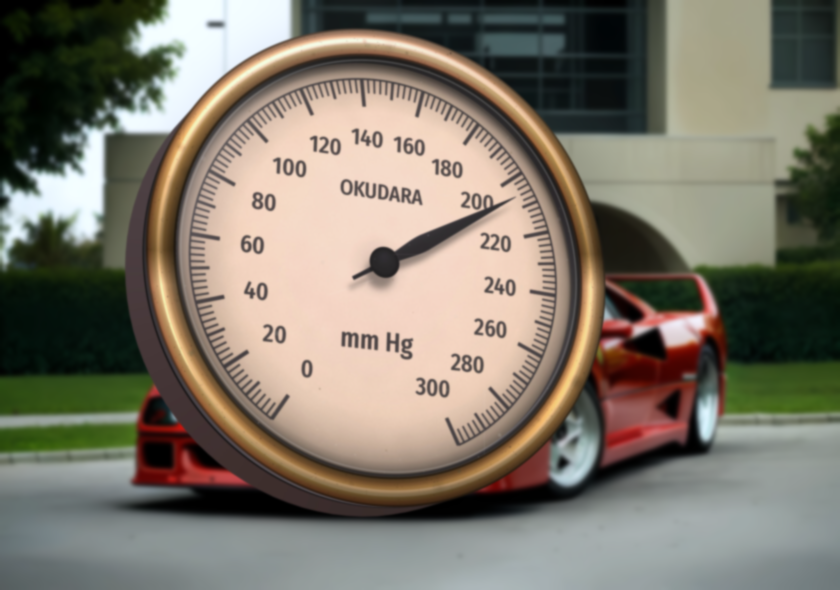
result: {"value": 206, "unit": "mmHg"}
